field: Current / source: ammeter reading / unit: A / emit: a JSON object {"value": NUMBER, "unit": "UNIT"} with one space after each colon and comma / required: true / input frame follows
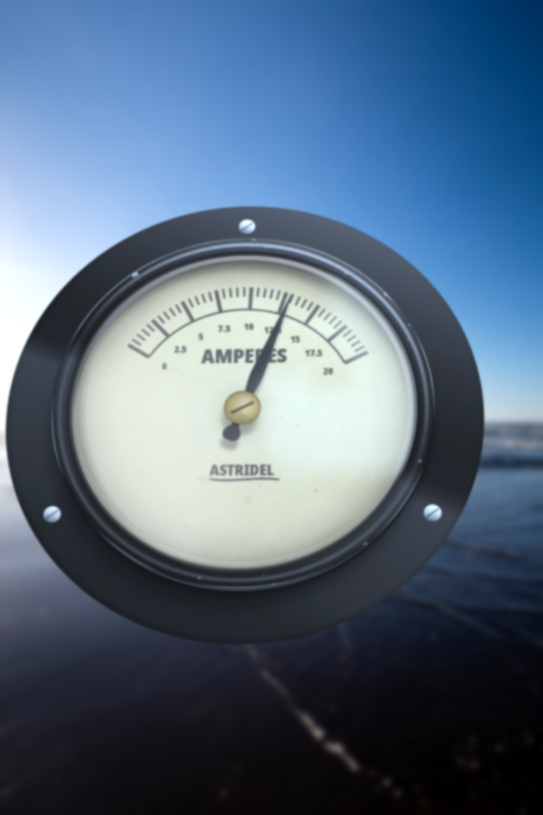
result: {"value": 13, "unit": "A"}
